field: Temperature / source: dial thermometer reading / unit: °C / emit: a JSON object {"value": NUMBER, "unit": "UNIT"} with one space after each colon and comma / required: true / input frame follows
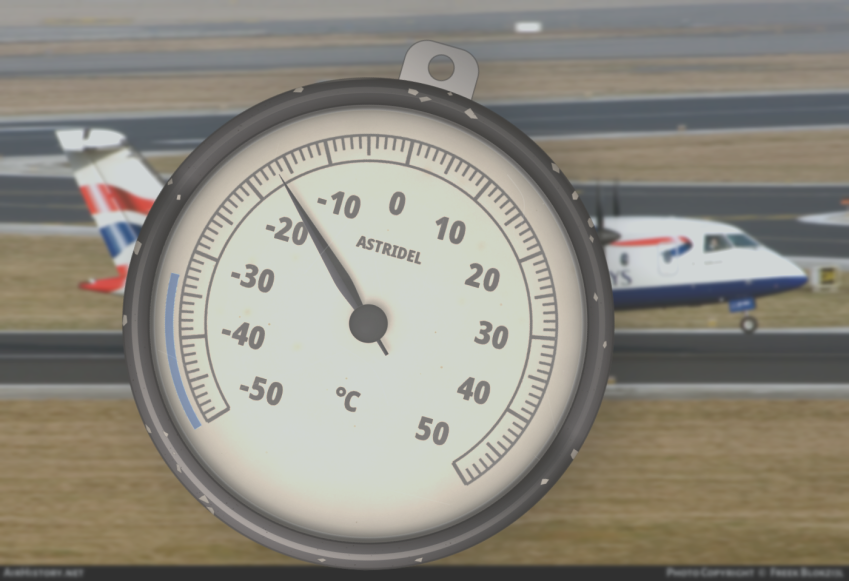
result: {"value": -16.5, "unit": "°C"}
